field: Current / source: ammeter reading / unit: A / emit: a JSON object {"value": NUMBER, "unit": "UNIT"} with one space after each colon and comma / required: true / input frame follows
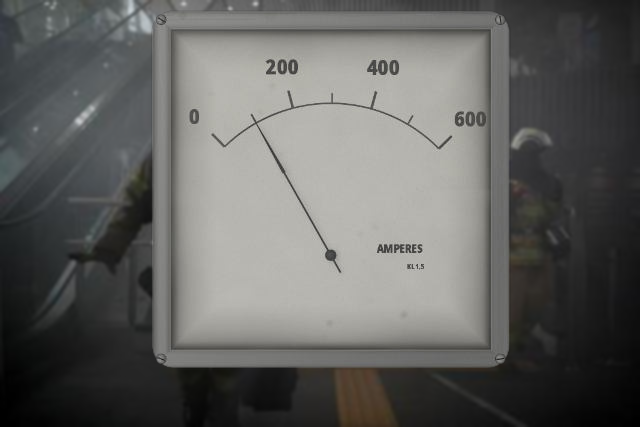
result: {"value": 100, "unit": "A"}
